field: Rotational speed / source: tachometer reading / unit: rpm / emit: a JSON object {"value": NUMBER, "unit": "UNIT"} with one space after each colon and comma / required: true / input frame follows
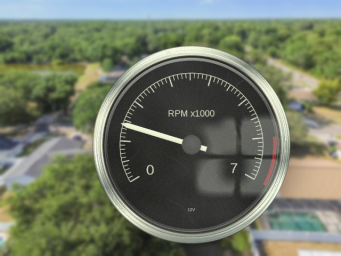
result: {"value": 1400, "unit": "rpm"}
